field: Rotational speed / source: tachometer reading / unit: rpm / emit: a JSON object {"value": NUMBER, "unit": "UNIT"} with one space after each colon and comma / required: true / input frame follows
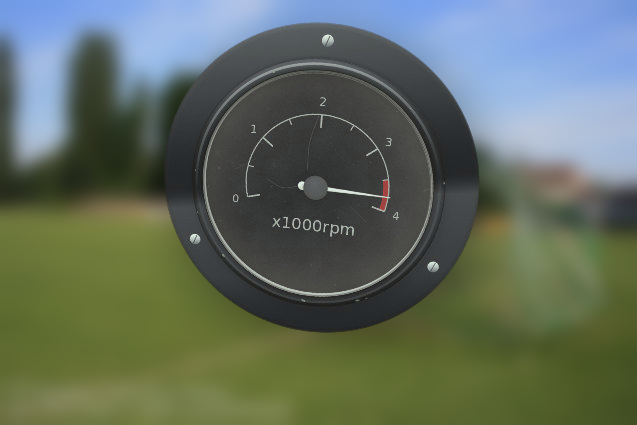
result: {"value": 3750, "unit": "rpm"}
